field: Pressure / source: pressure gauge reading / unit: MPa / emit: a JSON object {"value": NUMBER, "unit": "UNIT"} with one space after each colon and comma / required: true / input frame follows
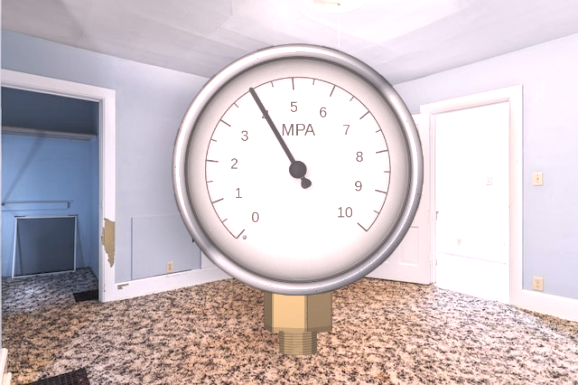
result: {"value": 4, "unit": "MPa"}
